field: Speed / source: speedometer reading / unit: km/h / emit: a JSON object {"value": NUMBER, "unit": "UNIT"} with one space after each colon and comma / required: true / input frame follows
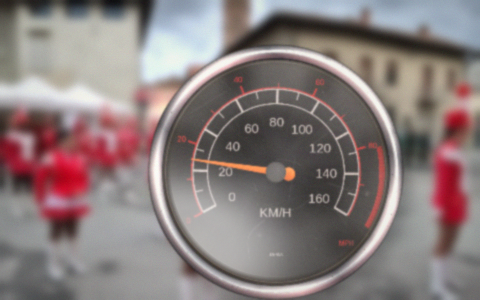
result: {"value": 25, "unit": "km/h"}
